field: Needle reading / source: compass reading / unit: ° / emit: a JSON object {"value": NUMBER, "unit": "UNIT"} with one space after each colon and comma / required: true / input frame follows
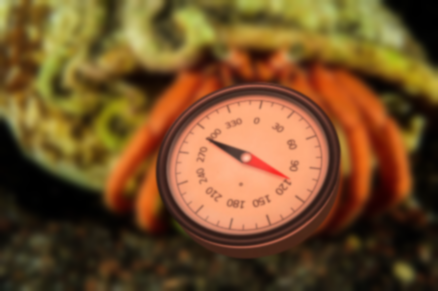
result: {"value": 110, "unit": "°"}
